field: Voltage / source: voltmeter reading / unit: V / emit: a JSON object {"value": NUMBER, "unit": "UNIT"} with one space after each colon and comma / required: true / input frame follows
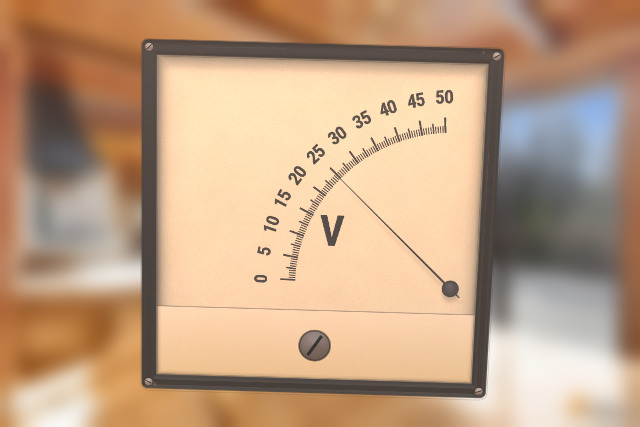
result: {"value": 25, "unit": "V"}
